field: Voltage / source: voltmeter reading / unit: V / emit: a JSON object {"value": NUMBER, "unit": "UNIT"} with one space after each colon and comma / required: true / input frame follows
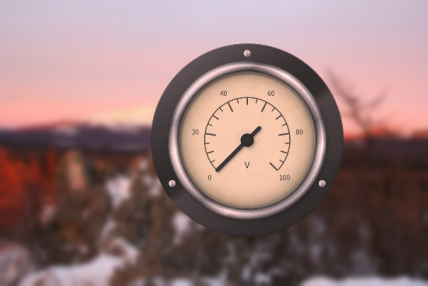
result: {"value": 0, "unit": "V"}
